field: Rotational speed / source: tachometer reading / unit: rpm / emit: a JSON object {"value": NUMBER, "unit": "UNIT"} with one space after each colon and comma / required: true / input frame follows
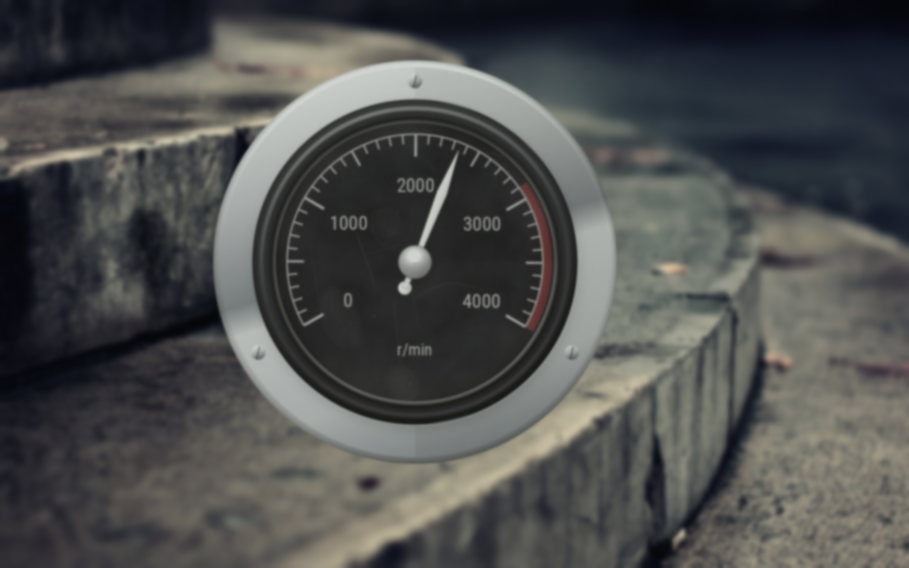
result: {"value": 2350, "unit": "rpm"}
